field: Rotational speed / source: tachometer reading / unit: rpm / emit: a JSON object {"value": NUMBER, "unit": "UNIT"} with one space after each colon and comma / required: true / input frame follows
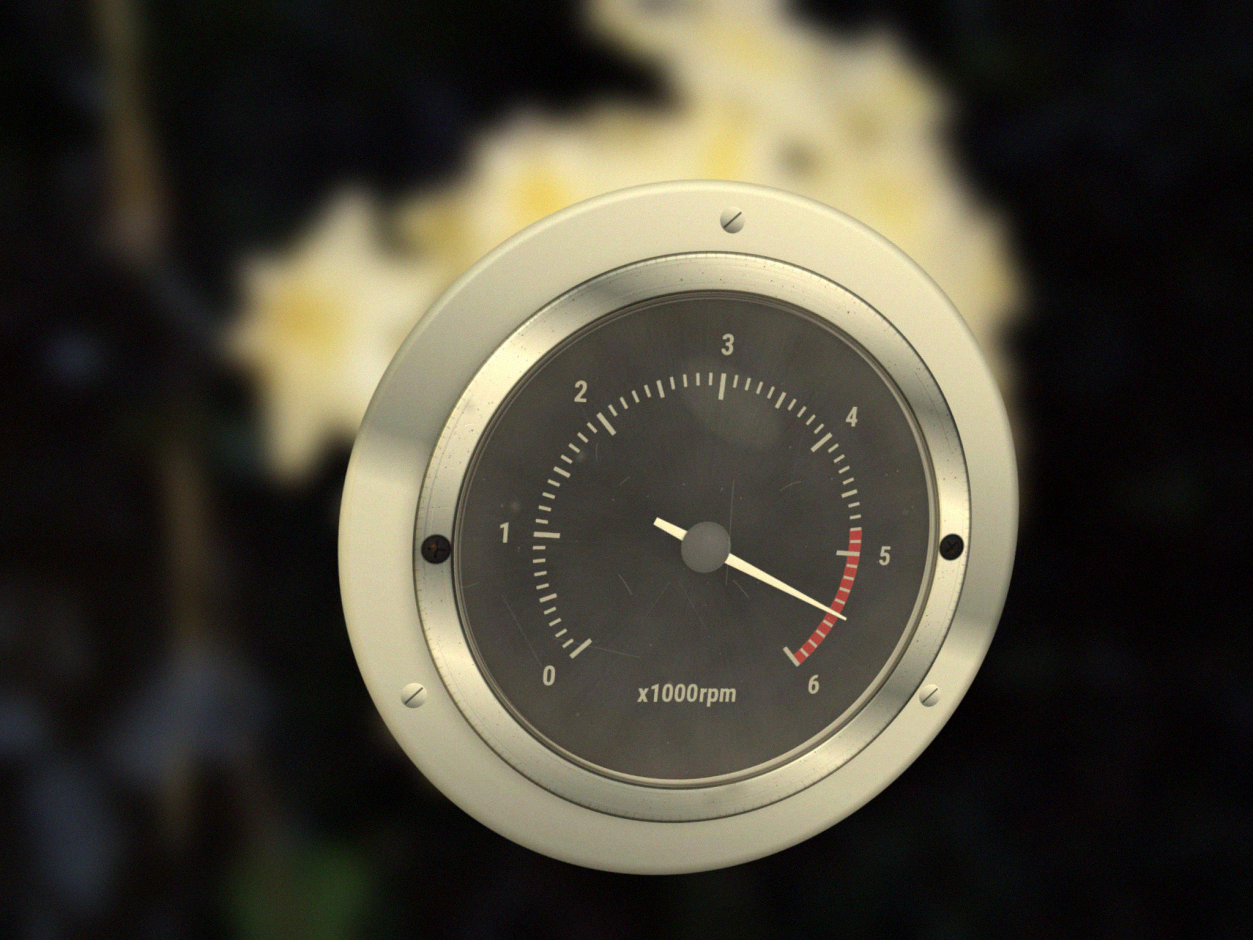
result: {"value": 5500, "unit": "rpm"}
